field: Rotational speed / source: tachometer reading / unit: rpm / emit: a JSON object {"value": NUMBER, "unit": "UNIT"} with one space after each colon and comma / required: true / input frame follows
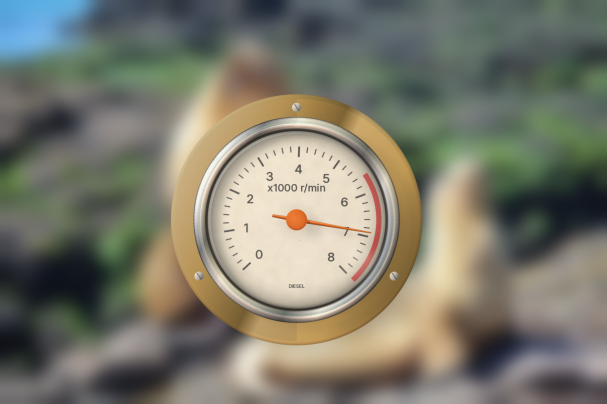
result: {"value": 6900, "unit": "rpm"}
